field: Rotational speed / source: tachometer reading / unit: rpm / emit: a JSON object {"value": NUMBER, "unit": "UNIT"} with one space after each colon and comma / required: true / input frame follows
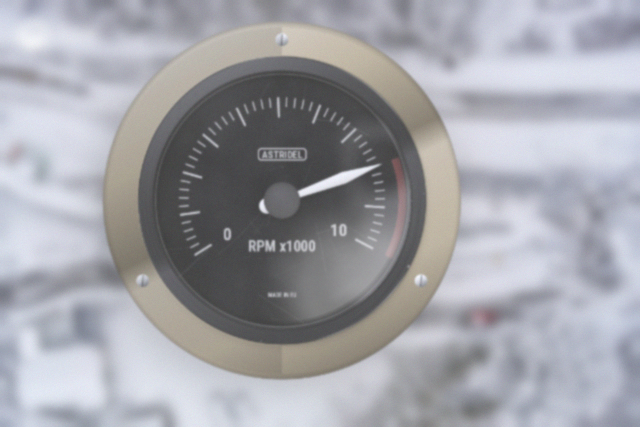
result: {"value": 8000, "unit": "rpm"}
